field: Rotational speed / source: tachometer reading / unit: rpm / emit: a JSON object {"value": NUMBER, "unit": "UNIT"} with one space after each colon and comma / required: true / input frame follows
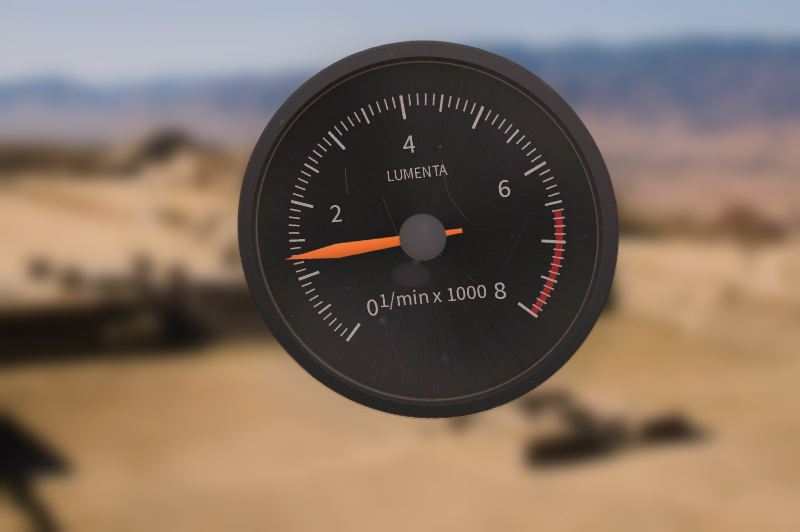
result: {"value": 1300, "unit": "rpm"}
